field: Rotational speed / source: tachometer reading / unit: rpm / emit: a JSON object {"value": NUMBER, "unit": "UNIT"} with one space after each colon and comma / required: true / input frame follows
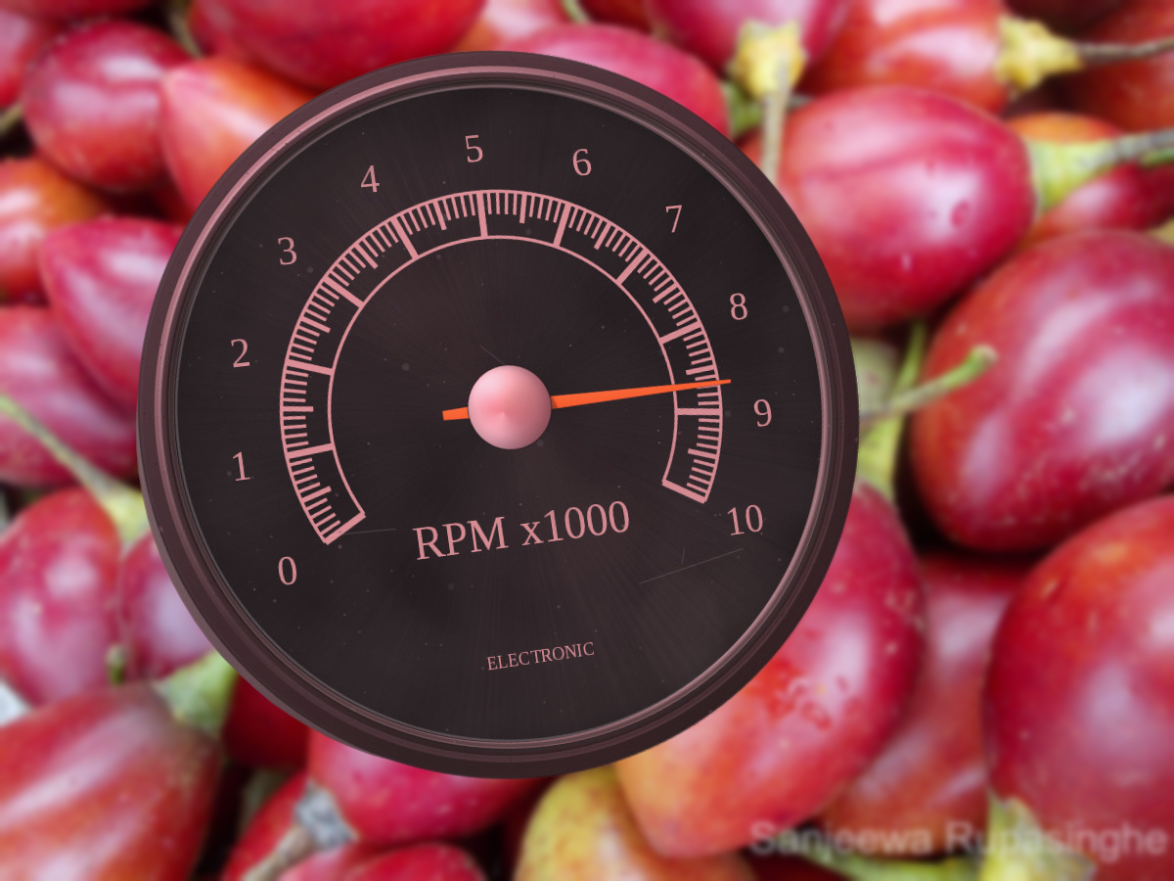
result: {"value": 8700, "unit": "rpm"}
